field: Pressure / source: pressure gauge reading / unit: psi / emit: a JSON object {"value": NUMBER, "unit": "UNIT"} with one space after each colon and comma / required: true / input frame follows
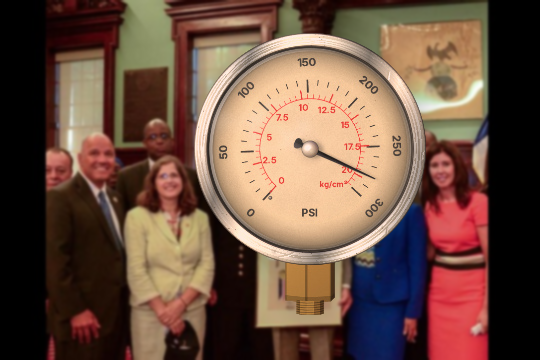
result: {"value": 280, "unit": "psi"}
